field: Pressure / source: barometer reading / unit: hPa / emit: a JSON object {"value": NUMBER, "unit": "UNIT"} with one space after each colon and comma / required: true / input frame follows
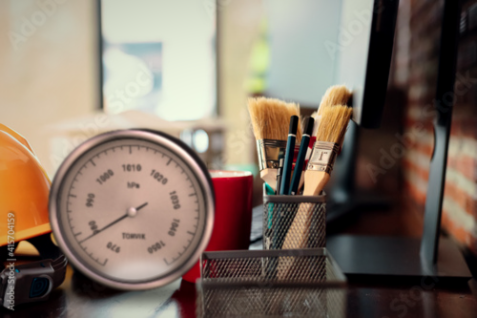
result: {"value": 978, "unit": "hPa"}
